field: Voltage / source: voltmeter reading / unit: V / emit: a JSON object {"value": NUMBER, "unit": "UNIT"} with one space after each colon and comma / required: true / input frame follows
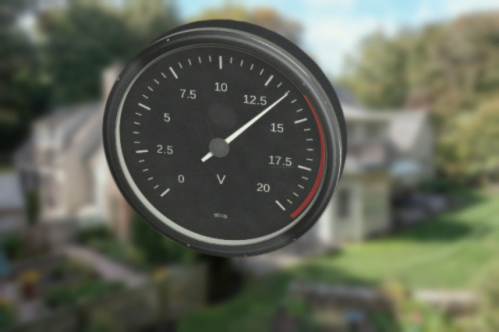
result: {"value": 13.5, "unit": "V"}
